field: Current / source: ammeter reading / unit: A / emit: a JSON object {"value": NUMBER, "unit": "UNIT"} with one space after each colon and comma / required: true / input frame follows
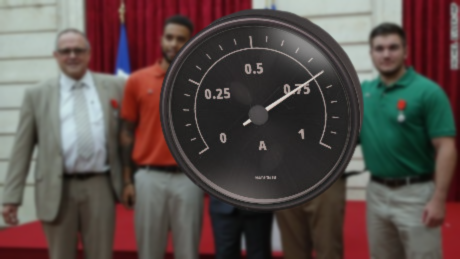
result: {"value": 0.75, "unit": "A"}
